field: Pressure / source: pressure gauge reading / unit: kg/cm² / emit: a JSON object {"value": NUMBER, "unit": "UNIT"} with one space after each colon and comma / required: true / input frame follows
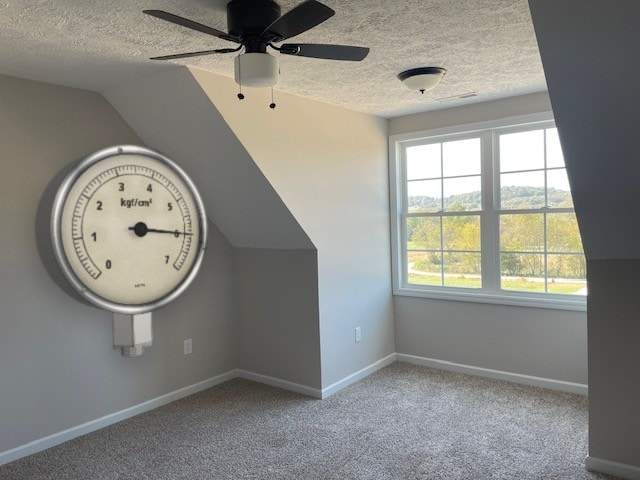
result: {"value": 6, "unit": "kg/cm²"}
